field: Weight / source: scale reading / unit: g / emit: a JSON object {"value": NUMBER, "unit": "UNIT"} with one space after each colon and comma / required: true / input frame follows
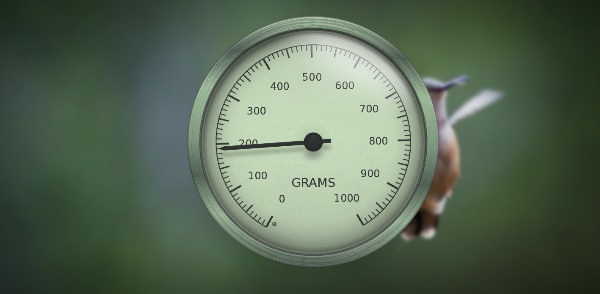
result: {"value": 190, "unit": "g"}
